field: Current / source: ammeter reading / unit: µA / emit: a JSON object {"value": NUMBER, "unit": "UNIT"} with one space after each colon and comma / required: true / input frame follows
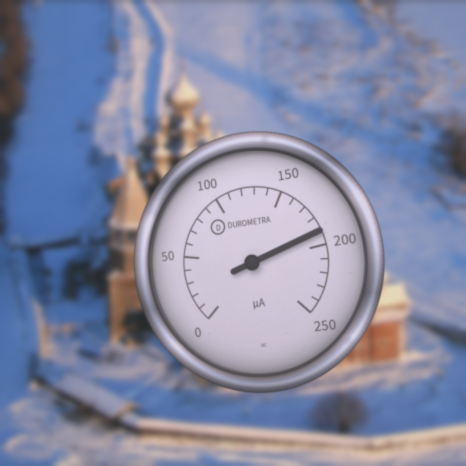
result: {"value": 190, "unit": "µA"}
